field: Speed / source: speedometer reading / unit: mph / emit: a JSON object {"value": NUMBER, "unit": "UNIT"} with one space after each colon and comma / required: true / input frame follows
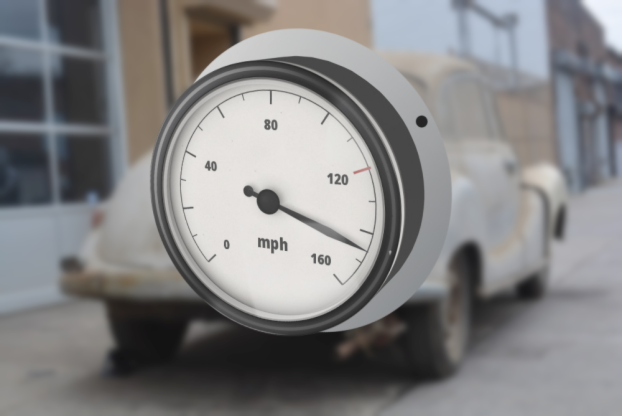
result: {"value": 145, "unit": "mph"}
